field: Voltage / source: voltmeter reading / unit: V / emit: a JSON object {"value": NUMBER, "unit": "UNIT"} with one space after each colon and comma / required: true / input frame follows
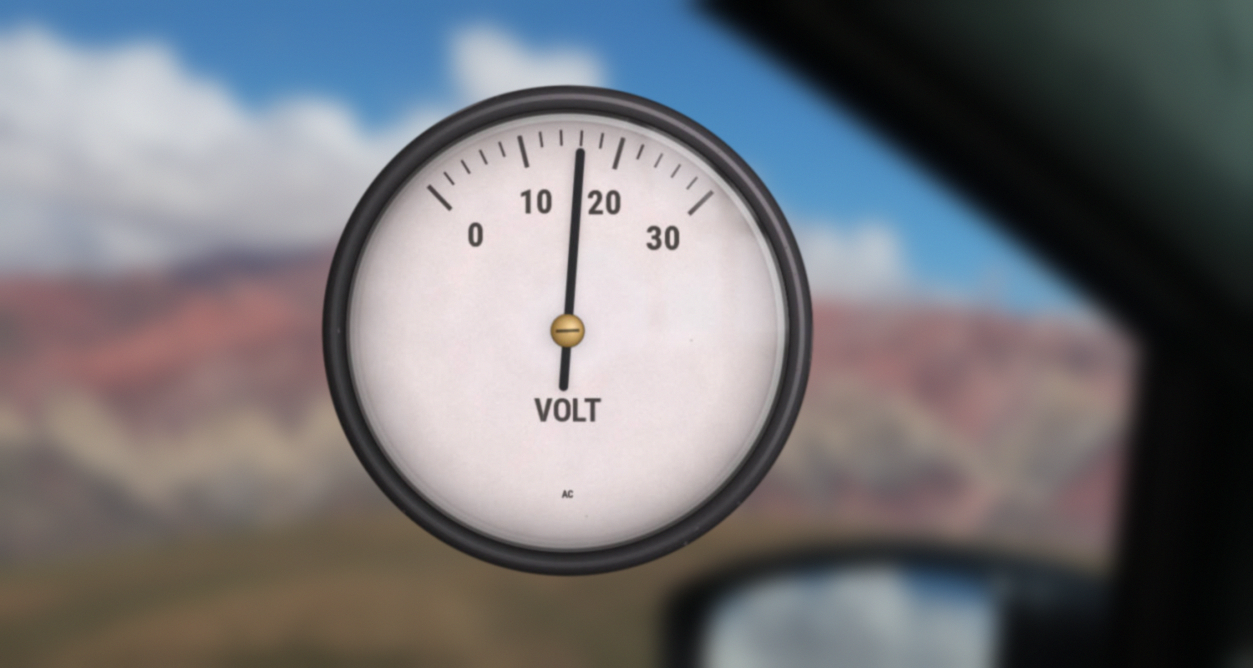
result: {"value": 16, "unit": "V"}
